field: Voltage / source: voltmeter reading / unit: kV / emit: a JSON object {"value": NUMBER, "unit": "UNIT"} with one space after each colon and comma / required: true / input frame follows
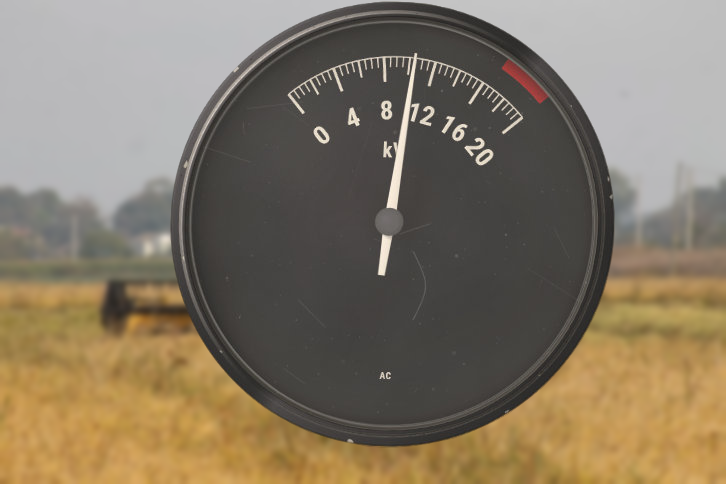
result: {"value": 10.5, "unit": "kV"}
